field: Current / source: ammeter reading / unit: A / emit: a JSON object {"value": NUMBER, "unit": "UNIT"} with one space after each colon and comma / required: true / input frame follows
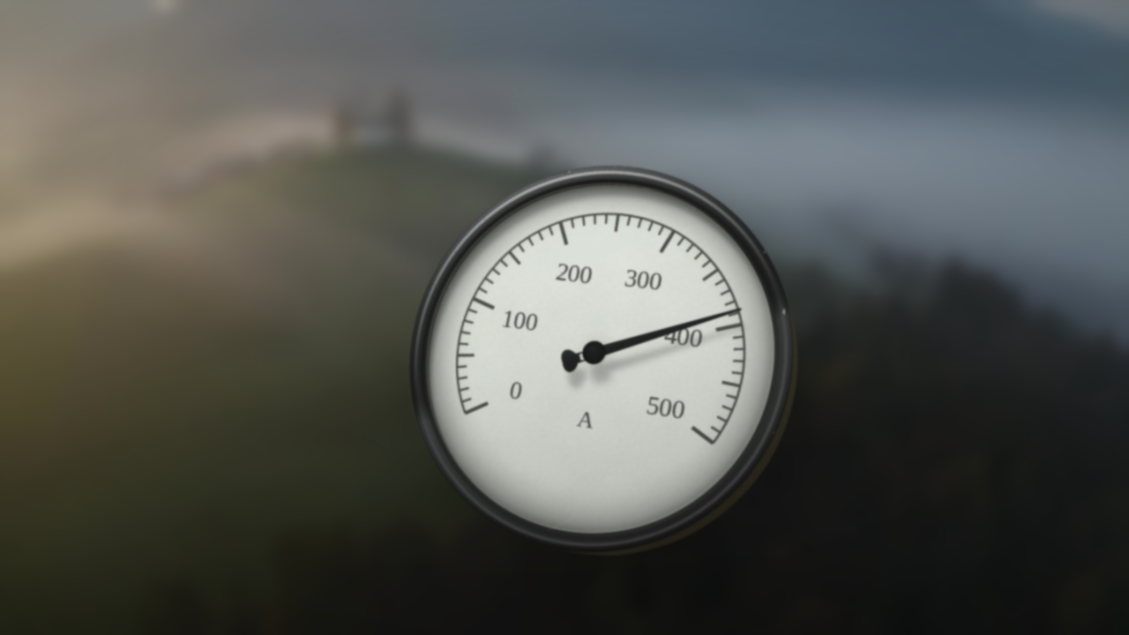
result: {"value": 390, "unit": "A"}
